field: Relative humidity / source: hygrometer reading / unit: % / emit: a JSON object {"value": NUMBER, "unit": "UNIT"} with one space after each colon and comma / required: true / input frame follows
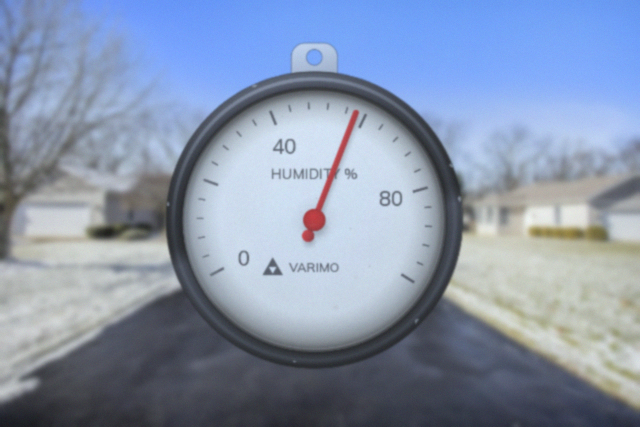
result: {"value": 58, "unit": "%"}
